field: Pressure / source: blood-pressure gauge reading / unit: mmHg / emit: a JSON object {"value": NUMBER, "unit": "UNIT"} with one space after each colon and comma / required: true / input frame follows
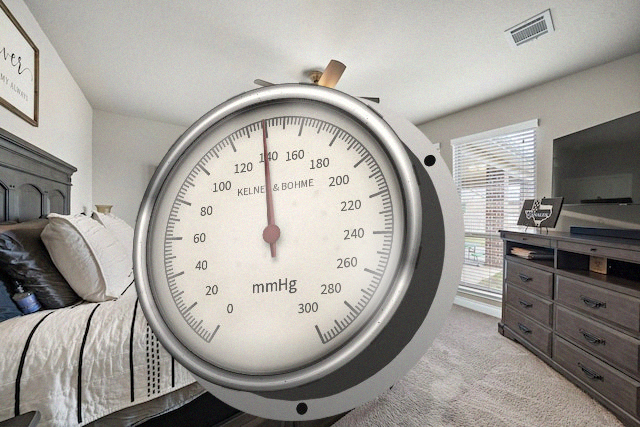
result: {"value": 140, "unit": "mmHg"}
